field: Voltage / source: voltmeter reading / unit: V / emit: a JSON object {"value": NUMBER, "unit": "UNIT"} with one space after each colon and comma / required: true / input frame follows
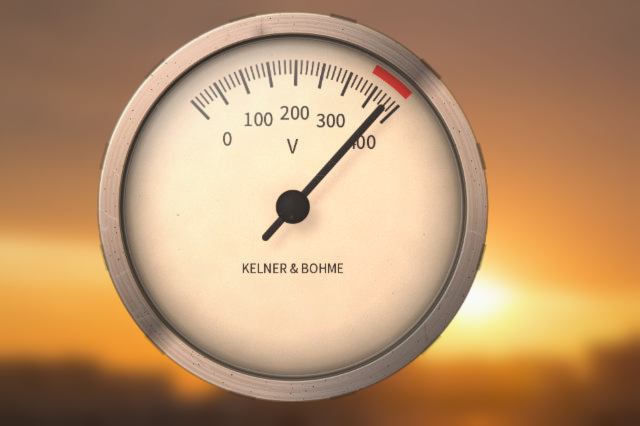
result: {"value": 380, "unit": "V"}
